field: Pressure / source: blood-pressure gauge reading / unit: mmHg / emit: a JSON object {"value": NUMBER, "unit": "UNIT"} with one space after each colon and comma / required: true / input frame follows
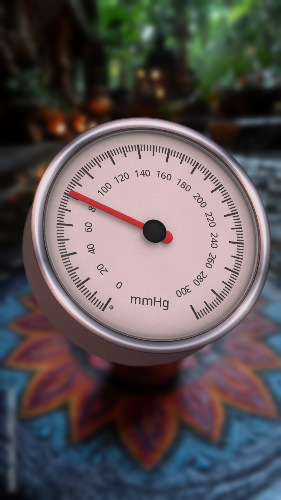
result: {"value": 80, "unit": "mmHg"}
